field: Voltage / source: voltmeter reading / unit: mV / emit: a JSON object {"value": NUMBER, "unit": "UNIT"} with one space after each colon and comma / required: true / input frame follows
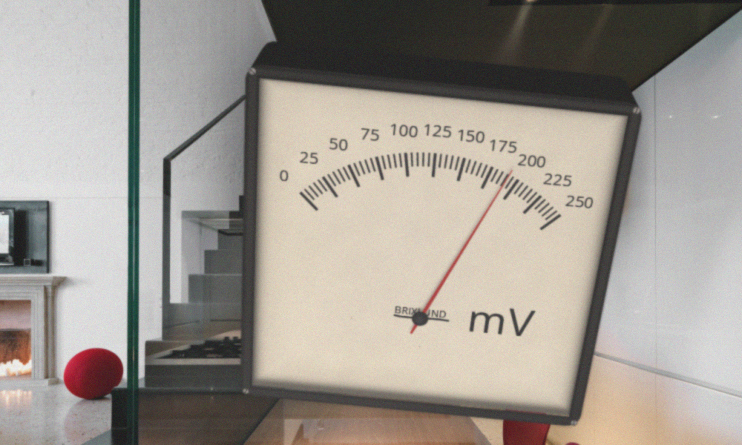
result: {"value": 190, "unit": "mV"}
